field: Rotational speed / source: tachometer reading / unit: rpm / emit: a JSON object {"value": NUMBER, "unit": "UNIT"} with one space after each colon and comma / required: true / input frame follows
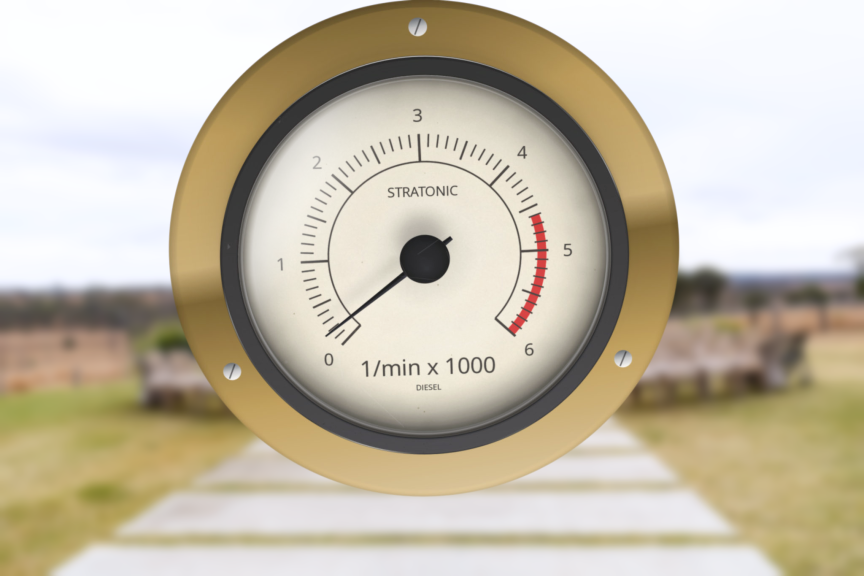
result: {"value": 200, "unit": "rpm"}
